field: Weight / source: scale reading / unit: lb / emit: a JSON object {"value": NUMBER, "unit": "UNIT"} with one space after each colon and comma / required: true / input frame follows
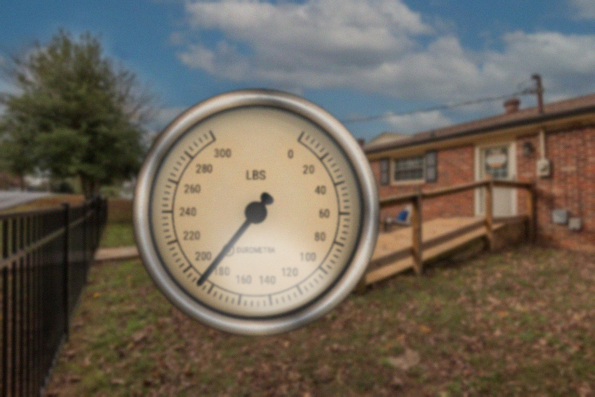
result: {"value": 188, "unit": "lb"}
